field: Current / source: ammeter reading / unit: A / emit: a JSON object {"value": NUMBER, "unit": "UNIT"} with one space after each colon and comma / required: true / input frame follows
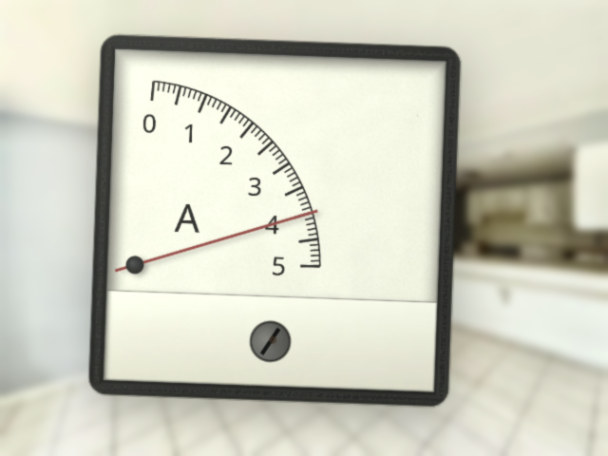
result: {"value": 4, "unit": "A"}
